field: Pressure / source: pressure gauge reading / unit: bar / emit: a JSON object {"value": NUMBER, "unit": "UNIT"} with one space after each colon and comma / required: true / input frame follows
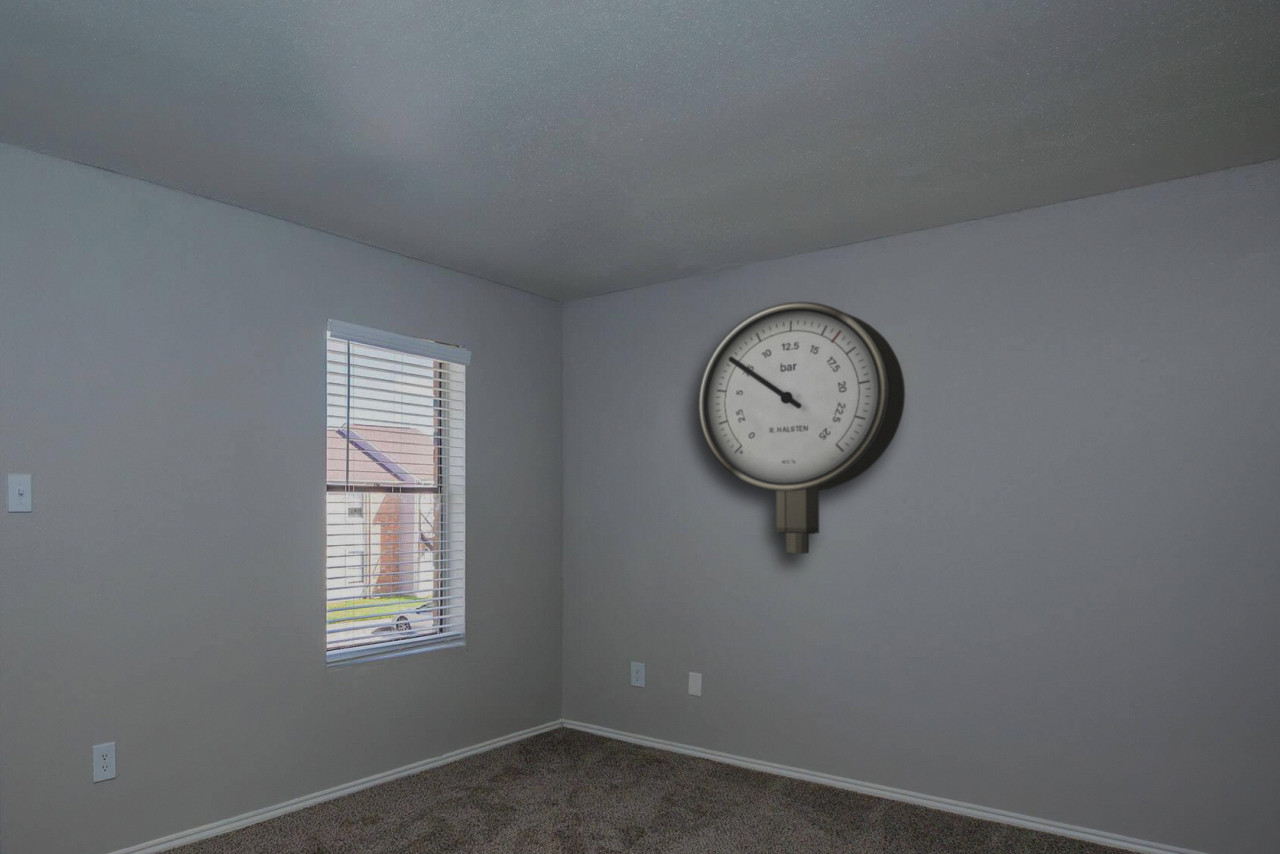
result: {"value": 7.5, "unit": "bar"}
